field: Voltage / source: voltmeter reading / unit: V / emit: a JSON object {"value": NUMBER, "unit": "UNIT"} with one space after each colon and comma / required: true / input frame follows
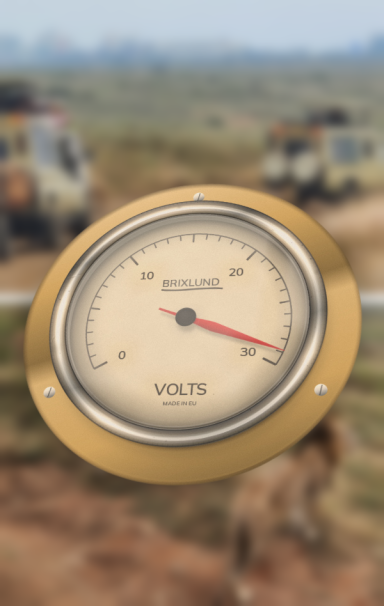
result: {"value": 29, "unit": "V"}
